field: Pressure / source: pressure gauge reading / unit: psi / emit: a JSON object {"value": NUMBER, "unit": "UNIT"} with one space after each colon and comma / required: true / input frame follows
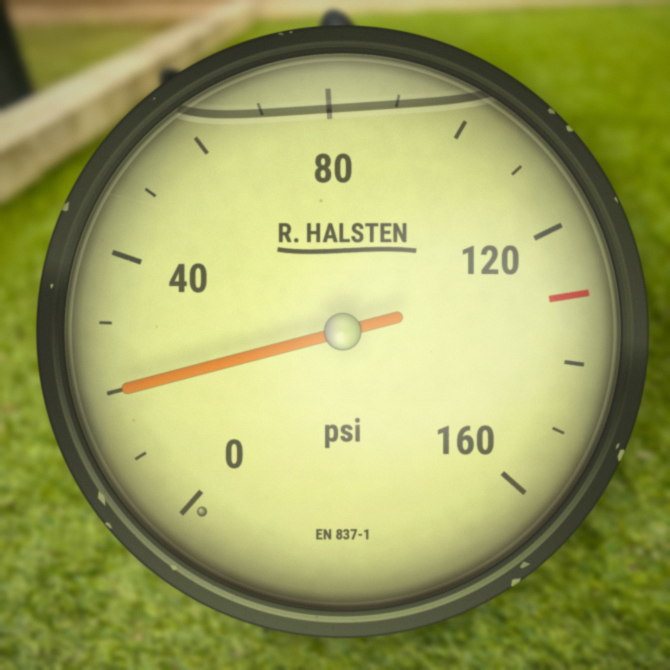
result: {"value": 20, "unit": "psi"}
